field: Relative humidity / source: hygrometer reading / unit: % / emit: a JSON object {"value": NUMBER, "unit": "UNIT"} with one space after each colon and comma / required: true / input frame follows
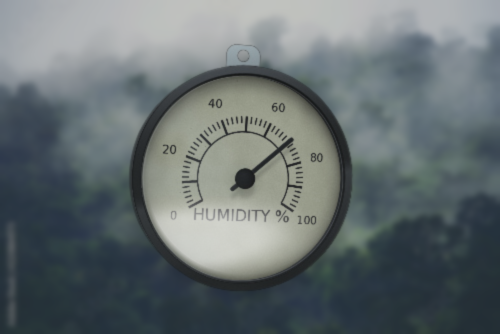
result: {"value": 70, "unit": "%"}
